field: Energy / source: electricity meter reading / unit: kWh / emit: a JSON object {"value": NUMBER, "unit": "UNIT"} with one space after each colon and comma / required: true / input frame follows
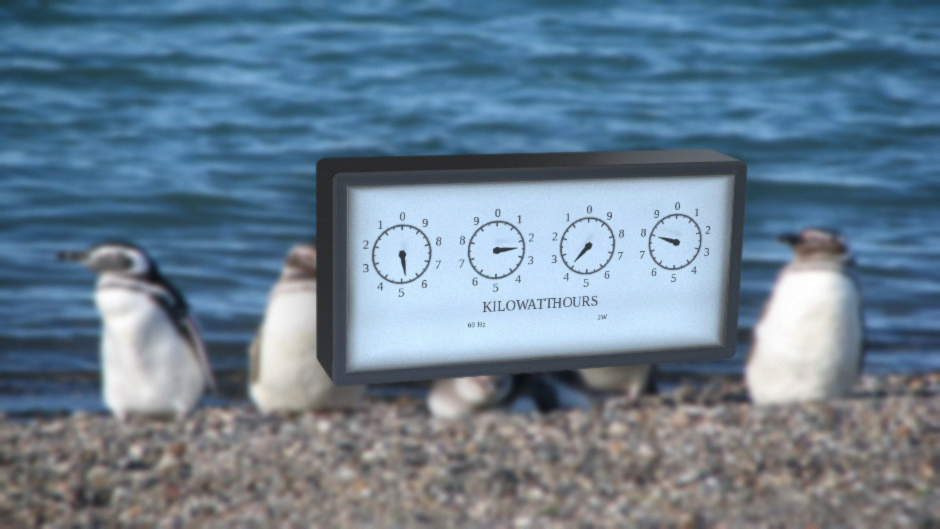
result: {"value": 5238, "unit": "kWh"}
